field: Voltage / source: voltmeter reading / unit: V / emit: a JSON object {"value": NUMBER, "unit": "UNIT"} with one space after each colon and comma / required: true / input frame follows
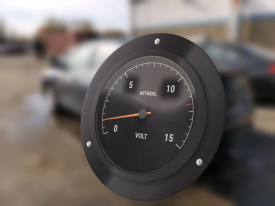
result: {"value": 1, "unit": "V"}
